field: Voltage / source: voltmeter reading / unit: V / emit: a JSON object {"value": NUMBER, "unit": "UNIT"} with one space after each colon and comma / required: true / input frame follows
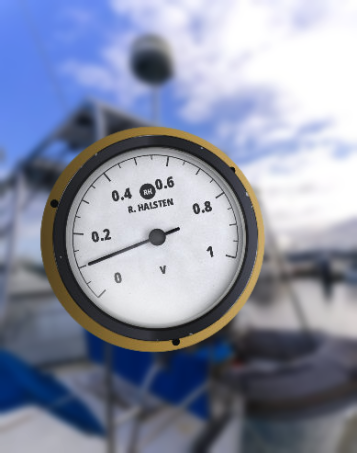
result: {"value": 0.1, "unit": "V"}
